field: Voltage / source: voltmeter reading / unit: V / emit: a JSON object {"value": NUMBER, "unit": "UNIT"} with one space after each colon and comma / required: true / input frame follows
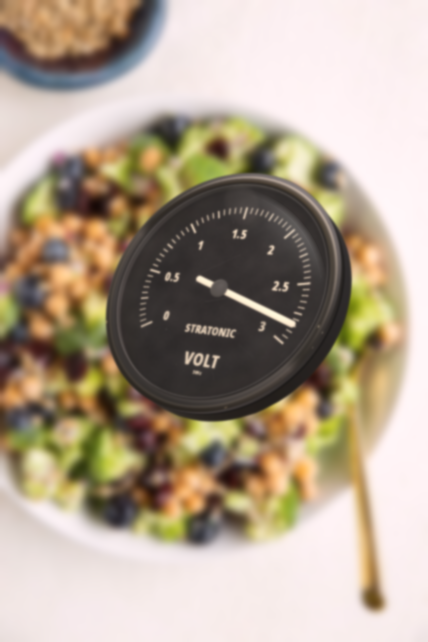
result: {"value": 2.85, "unit": "V"}
